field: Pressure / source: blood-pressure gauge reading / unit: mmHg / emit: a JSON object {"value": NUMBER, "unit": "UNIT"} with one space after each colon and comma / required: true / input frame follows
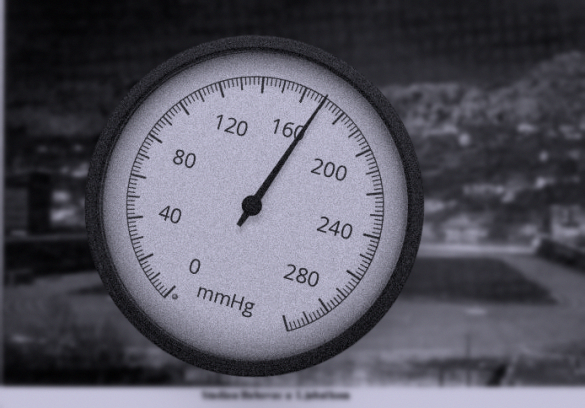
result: {"value": 170, "unit": "mmHg"}
